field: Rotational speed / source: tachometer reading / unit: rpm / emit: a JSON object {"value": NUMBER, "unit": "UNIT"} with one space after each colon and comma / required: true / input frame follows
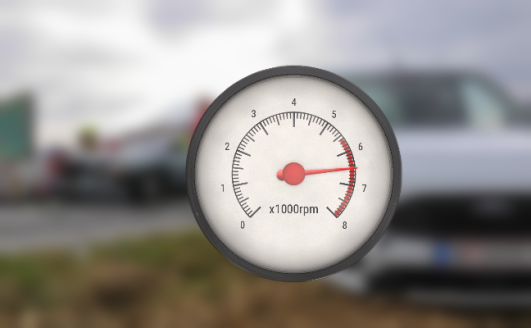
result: {"value": 6500, "unit": "rpm"}
